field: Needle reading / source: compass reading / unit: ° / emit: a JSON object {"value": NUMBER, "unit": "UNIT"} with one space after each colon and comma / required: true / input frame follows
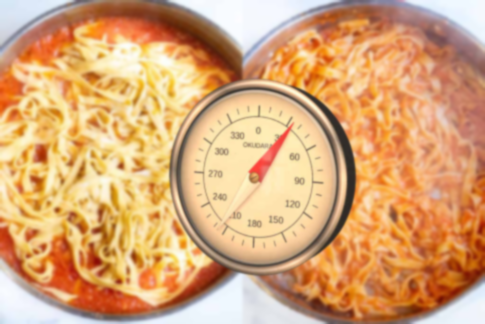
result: {"value": 35, "unit": "°"}
